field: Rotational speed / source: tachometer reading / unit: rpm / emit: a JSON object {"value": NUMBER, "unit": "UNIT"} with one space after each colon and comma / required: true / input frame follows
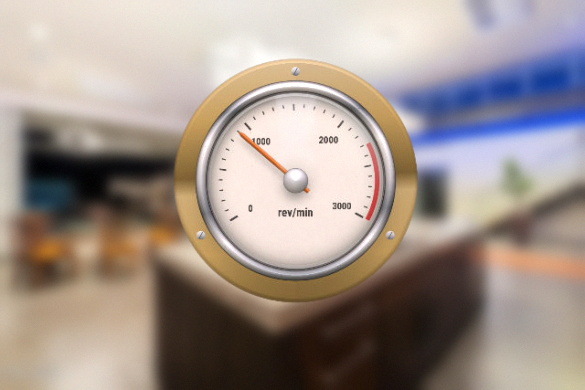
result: {"value": 900, "unit": "rpm"}
